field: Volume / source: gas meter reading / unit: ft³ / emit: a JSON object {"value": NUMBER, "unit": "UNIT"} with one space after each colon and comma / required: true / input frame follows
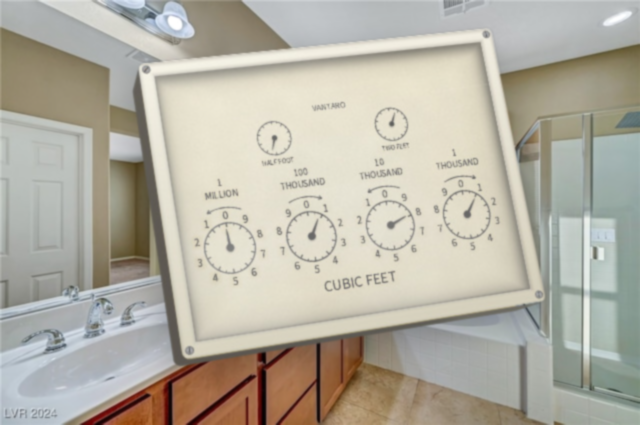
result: {"value": 8100, "unit": "ft³"}
